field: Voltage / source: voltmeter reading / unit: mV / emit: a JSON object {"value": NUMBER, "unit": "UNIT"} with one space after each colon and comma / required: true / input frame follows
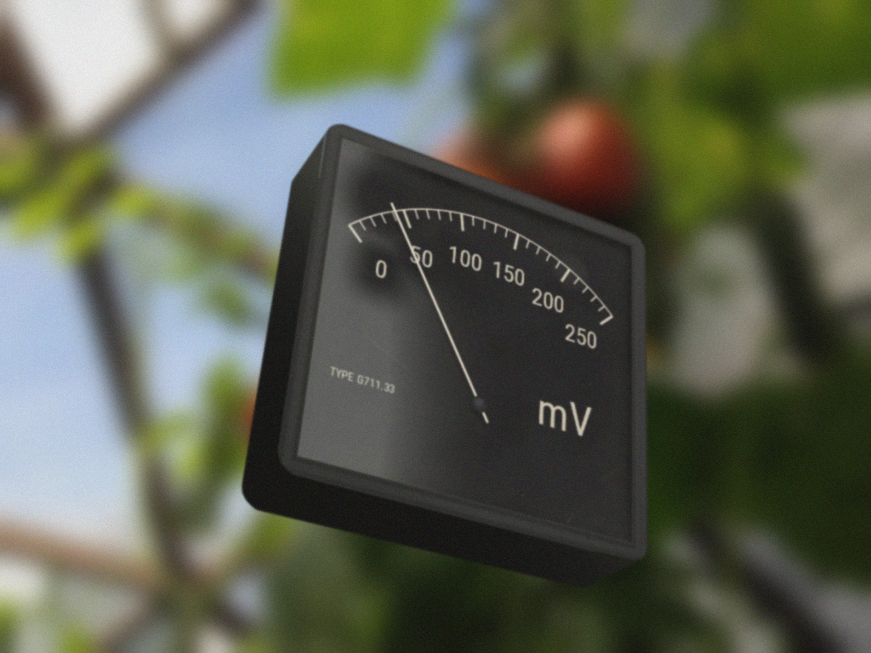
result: {"value": 40, "unit": "mV"}
